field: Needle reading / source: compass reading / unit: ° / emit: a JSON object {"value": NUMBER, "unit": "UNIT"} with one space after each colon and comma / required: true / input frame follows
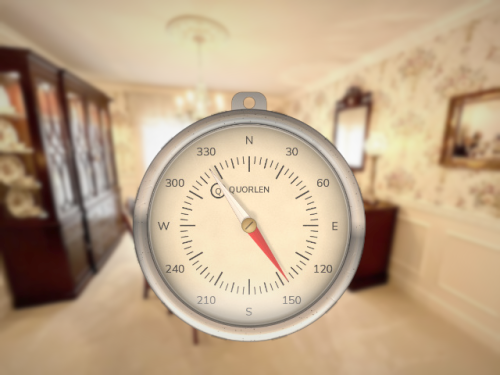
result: {"value": 145, "unit": "°"}
